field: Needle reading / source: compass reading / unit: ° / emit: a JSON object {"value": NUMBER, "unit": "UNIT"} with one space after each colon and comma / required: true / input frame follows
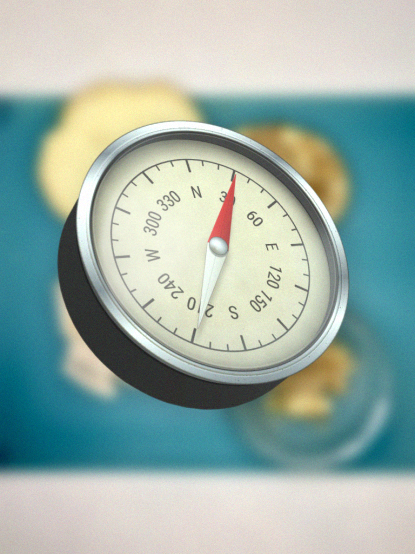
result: {"value": 30, "unit": "°"}
